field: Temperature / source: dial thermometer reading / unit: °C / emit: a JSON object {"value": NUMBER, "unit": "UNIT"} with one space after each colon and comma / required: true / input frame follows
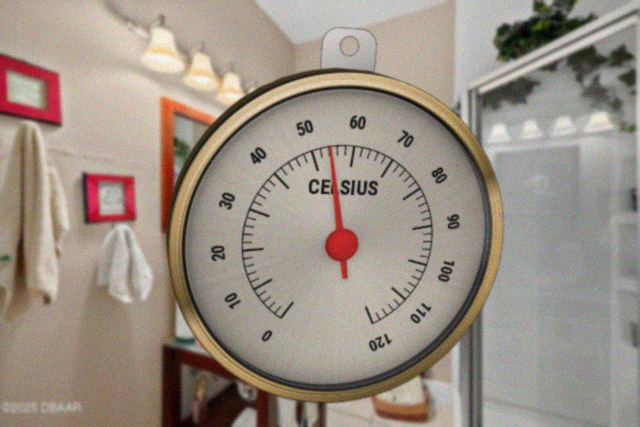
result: {"value": 54, "unit": "°C"}
